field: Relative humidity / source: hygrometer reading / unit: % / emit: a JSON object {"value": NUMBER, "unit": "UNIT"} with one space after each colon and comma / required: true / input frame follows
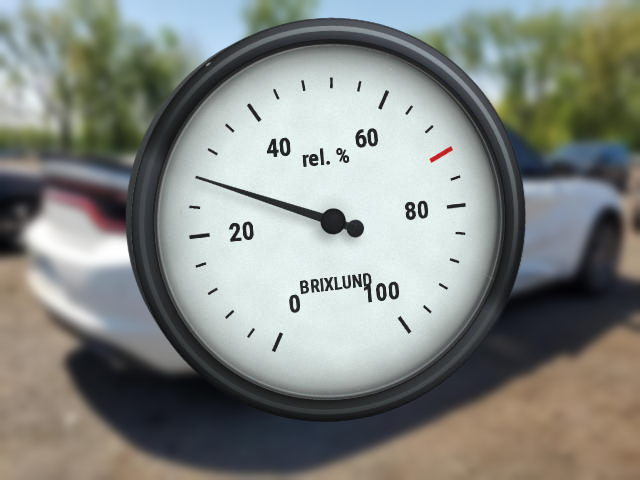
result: {"value": 28, "unit": "%"}
